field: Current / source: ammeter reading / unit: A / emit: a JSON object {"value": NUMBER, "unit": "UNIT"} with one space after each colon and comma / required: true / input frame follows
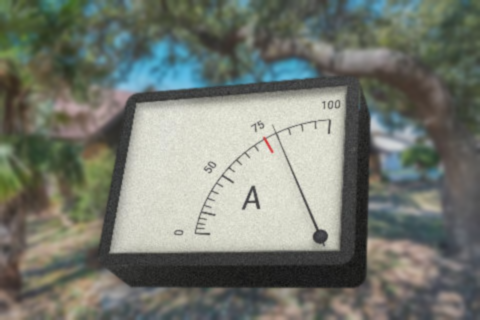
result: {"value": 80, "unit": "A"}
